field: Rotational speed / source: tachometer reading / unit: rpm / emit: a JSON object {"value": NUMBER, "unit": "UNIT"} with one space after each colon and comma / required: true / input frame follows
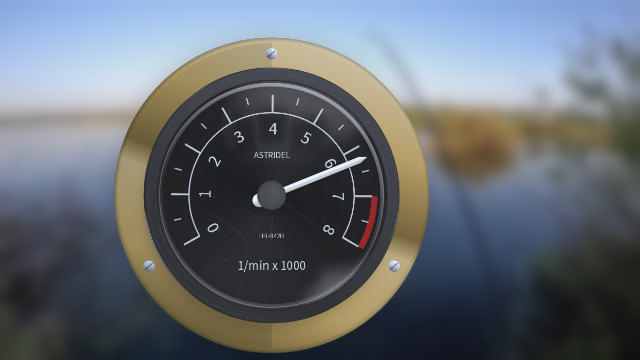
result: {"value": 6250, "unit": "rpm"}
